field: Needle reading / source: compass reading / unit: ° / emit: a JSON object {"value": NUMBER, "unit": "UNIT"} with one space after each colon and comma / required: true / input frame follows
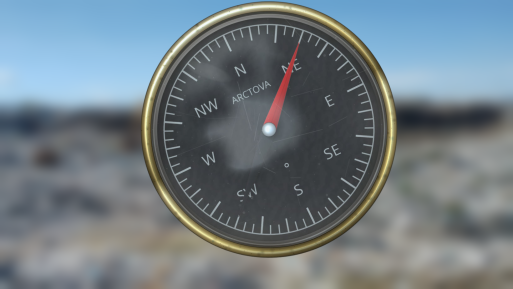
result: {"value": 45, "unit": "°"}
